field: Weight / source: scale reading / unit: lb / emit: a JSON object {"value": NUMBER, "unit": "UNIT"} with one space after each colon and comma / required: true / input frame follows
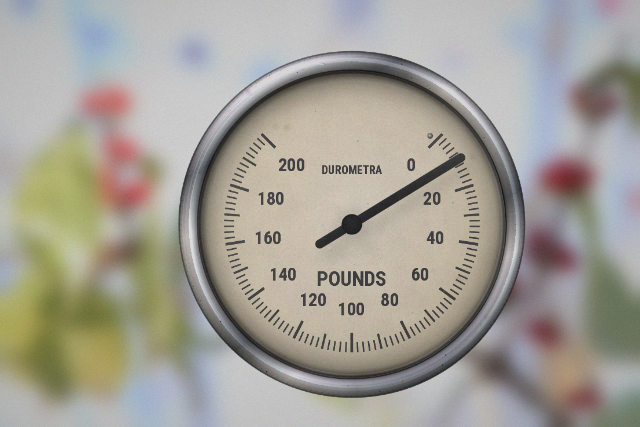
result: {"value": 10, "unit": "lb"}
